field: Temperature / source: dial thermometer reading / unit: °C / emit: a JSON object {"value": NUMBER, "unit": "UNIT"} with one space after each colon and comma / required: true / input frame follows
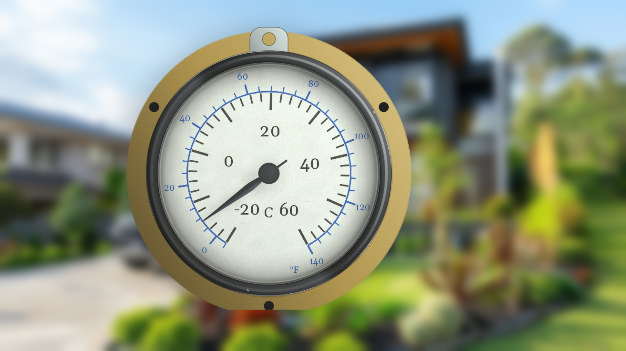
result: {"value": -14, "unit": "°C"}
